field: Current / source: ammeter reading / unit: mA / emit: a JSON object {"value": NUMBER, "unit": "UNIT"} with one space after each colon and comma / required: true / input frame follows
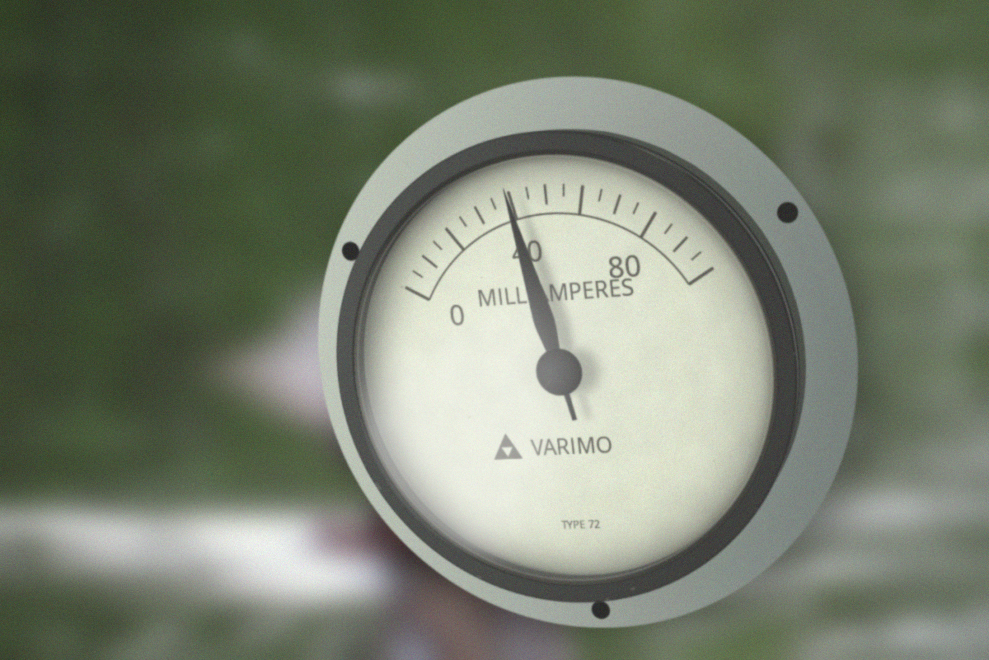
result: {"value": 40, "unit": "mA"}
